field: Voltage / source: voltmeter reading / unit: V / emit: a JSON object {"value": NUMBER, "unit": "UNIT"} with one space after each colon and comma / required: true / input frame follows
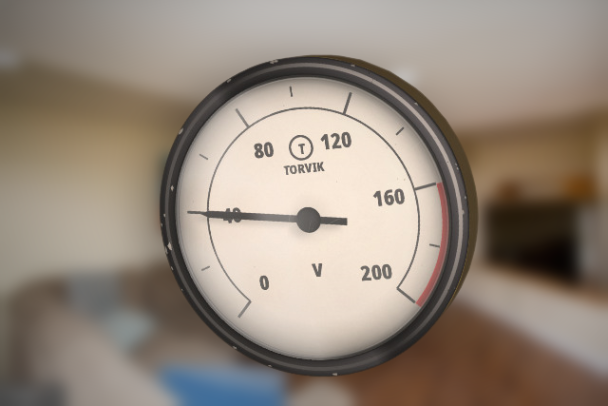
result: {"value": 40, "unit": "V"}
